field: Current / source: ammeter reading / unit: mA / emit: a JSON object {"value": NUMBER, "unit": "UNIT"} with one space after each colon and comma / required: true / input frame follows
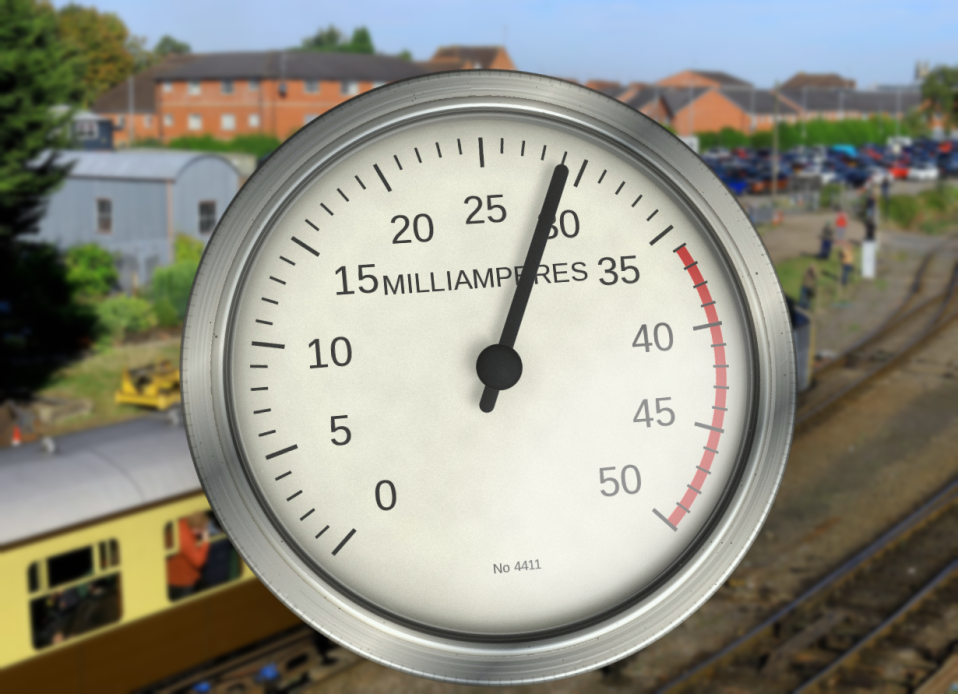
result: {"value": 29, "unit": "mA"}
